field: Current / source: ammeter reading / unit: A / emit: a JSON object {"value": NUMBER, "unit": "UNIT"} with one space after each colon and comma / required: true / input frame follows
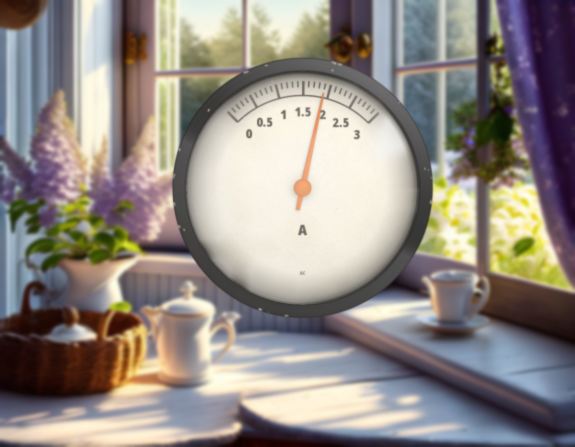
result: {"value": 1.9, "unit": "A"}
